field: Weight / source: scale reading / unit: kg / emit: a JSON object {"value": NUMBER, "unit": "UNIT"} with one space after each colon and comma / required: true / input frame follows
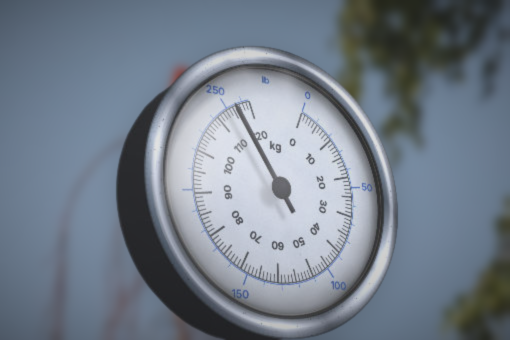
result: {"value": 115, "unit": "kg"}
